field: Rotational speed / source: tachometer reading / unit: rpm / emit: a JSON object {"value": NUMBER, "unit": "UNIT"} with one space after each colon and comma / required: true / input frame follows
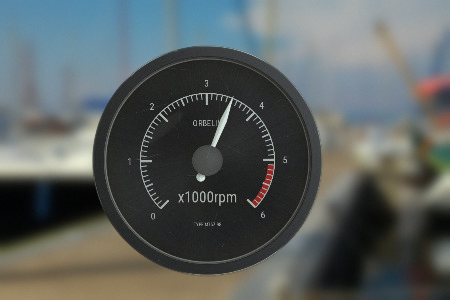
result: {"value": 3500, "unit": "rpm"}
